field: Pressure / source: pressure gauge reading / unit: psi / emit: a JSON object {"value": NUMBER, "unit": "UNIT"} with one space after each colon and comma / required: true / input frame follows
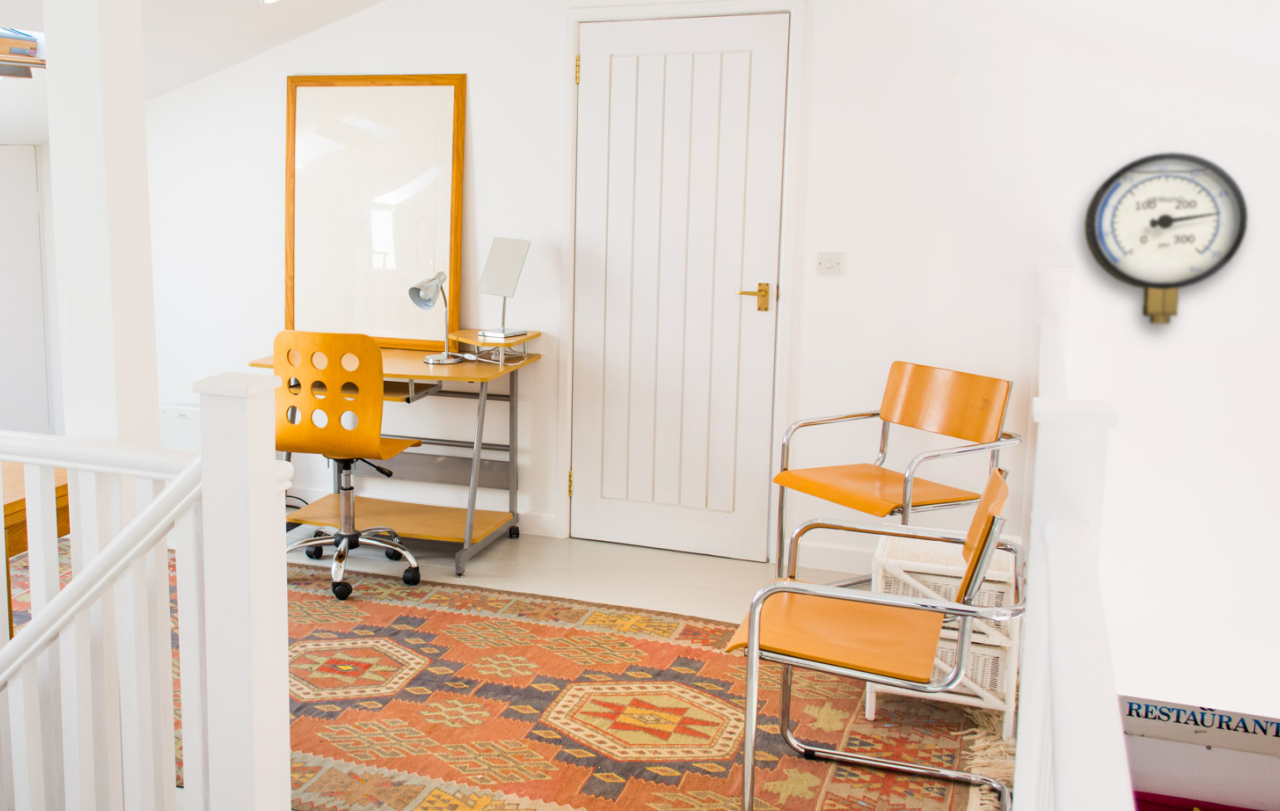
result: {"value": 240, "unit": "psi"}
